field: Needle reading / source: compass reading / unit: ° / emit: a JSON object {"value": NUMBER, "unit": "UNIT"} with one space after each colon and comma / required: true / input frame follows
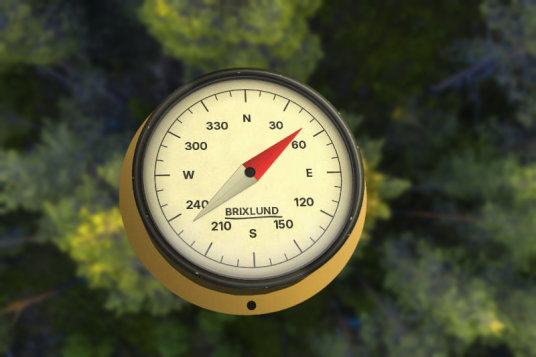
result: {"value": 50, "unit": "°"}
